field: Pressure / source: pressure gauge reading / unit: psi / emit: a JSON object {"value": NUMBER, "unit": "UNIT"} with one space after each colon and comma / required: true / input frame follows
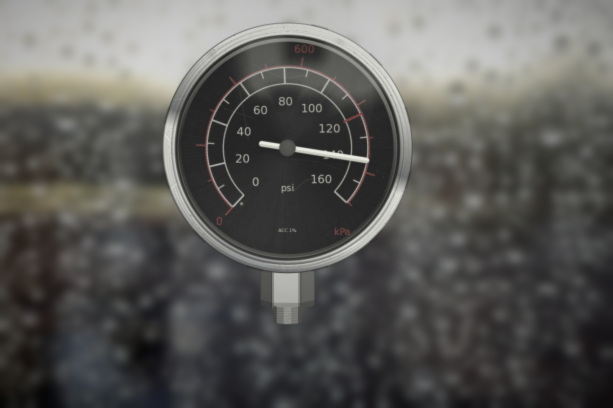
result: {"value": 140, "unit": "psi"}
